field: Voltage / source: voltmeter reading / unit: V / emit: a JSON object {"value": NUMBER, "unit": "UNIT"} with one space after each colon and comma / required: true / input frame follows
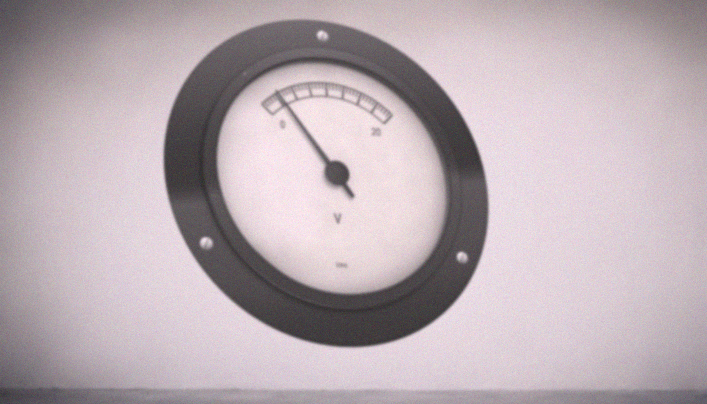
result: {"value": 2.5, "unit": "V"}
